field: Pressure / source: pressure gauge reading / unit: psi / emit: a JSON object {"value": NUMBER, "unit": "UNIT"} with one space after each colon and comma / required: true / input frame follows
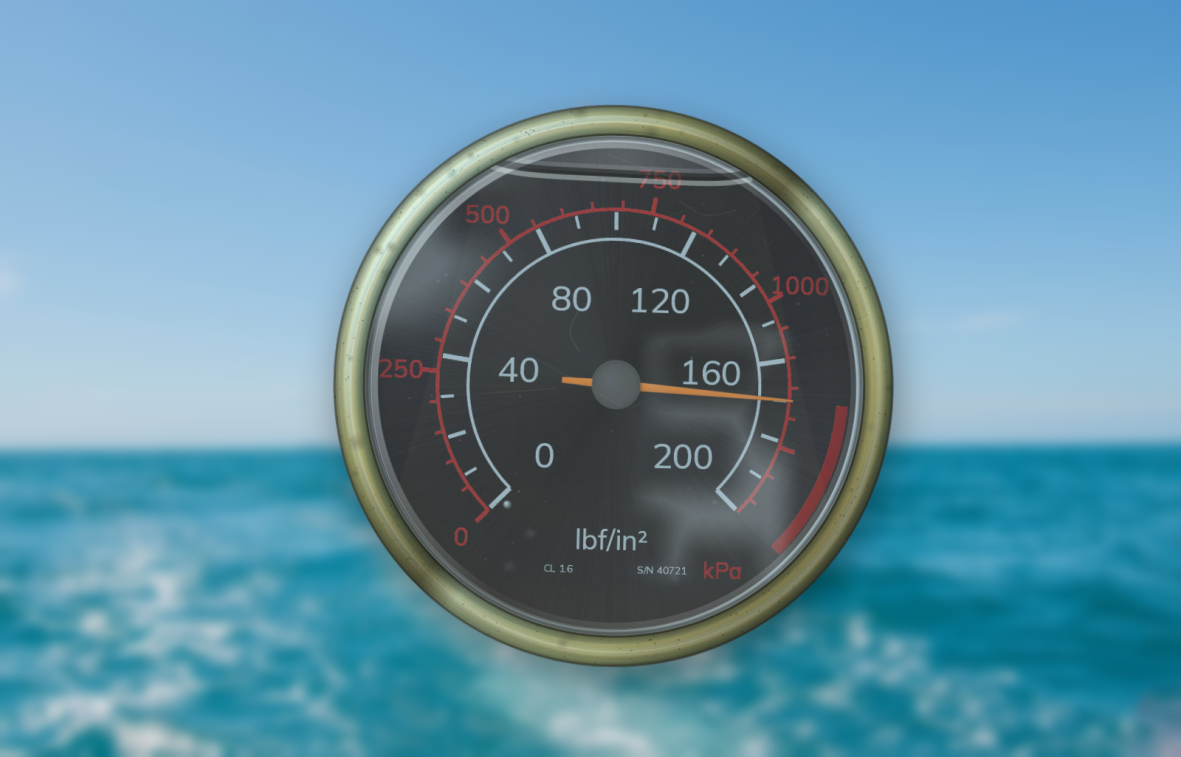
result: {"value": 170, "unit": "psi"}
